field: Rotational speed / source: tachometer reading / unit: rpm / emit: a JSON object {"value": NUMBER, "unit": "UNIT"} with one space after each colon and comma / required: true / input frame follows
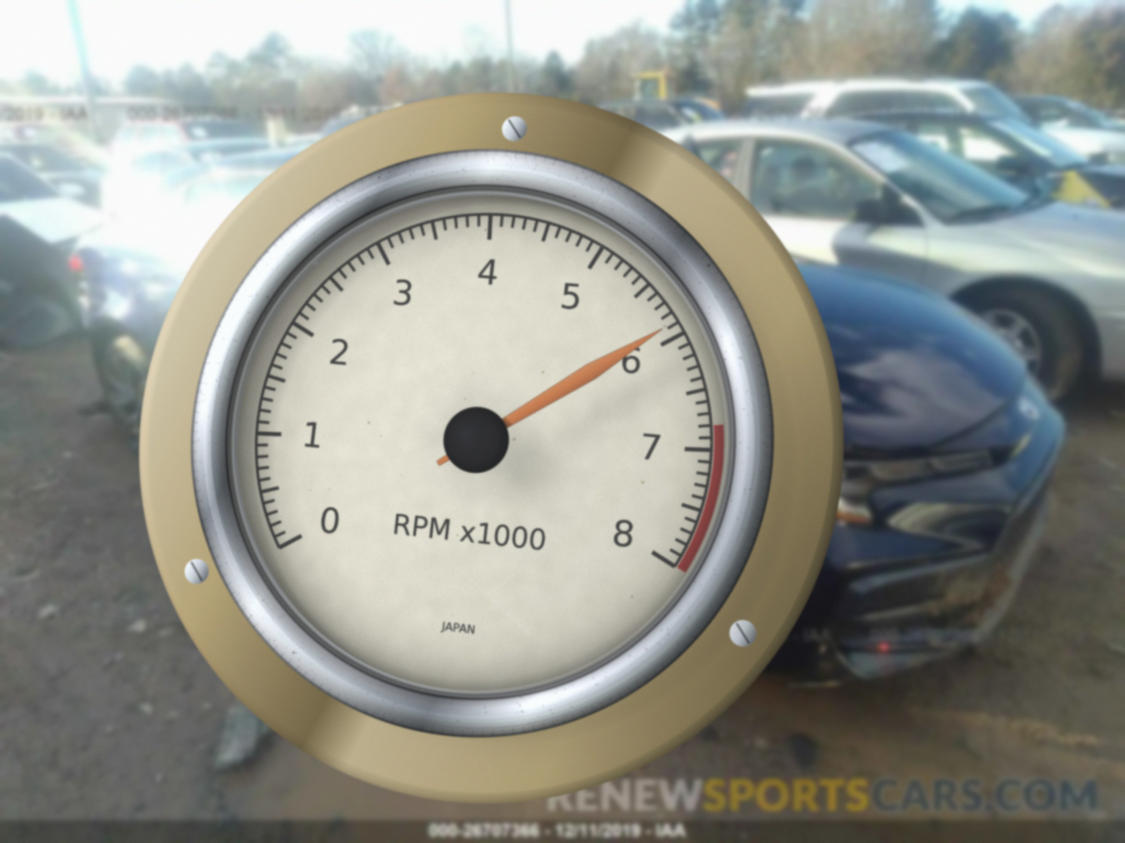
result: {"value": 5900, "unit": "rpm"}
